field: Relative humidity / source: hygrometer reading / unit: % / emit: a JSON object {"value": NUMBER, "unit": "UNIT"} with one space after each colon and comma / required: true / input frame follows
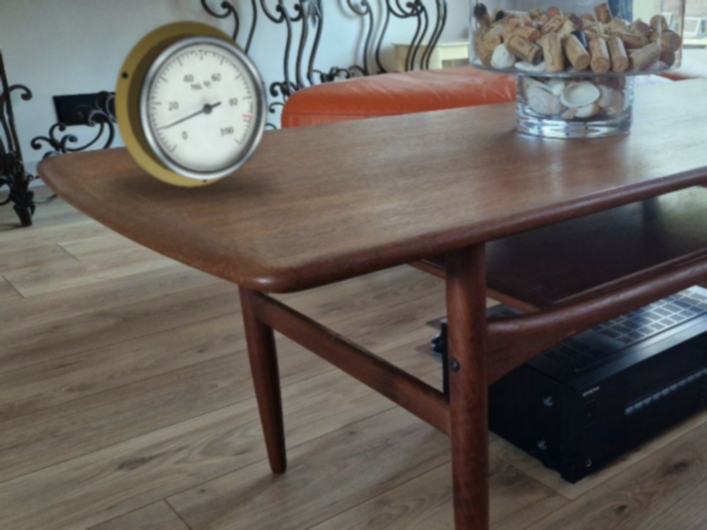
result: {"value": 10, "unit": "%"}
